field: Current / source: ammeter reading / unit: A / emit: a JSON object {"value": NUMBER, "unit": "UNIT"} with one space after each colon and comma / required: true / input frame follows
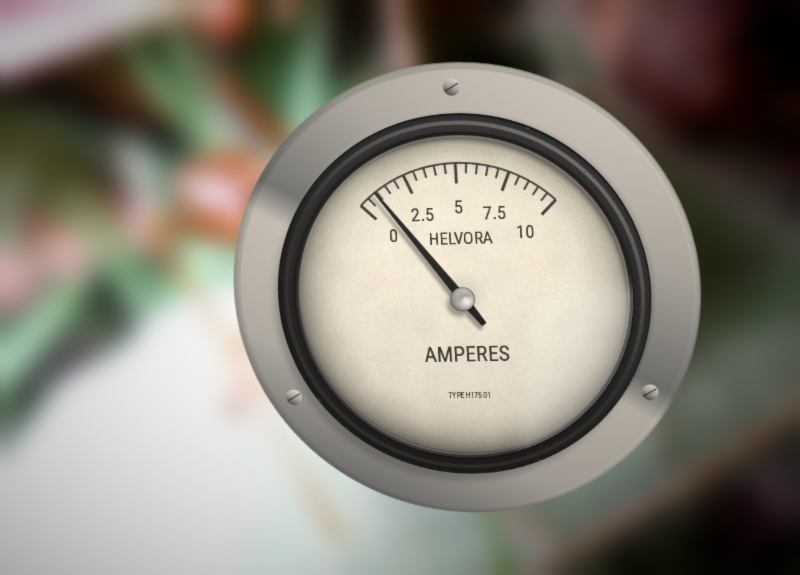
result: {"value": 1, "unit": "A"}
